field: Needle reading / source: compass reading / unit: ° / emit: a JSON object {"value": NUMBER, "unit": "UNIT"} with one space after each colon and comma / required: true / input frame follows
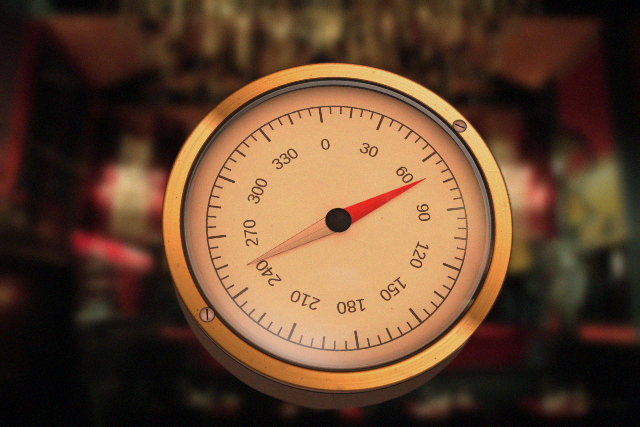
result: {"value": 70, "unit": "°"}
